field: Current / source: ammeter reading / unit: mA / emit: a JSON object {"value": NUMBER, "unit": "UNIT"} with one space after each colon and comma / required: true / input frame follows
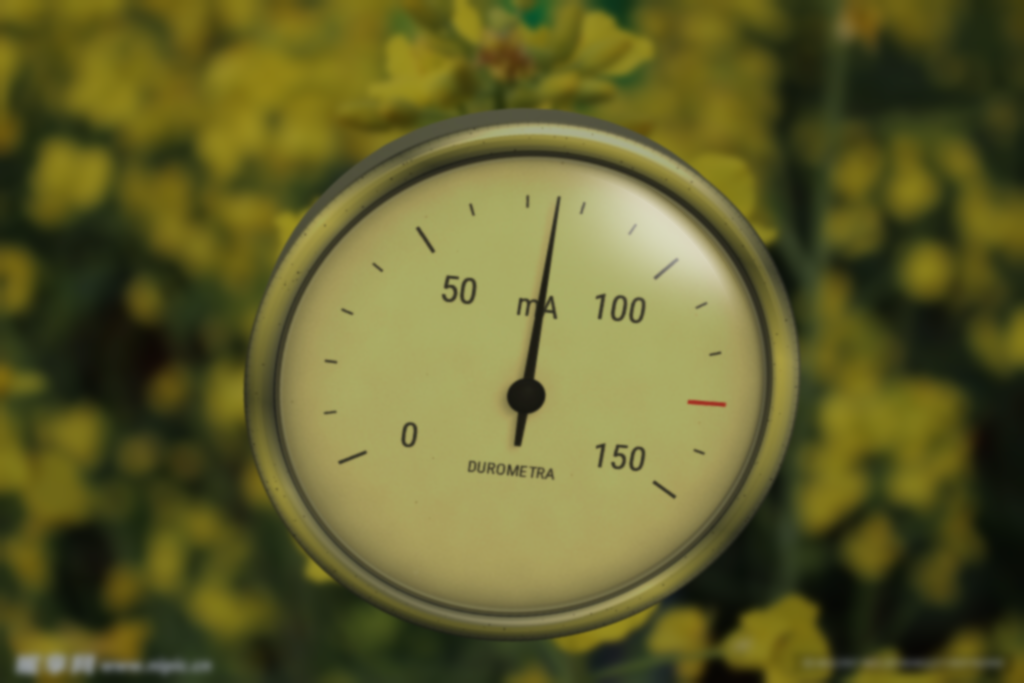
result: {"value": 75, "unit": "mA"}
